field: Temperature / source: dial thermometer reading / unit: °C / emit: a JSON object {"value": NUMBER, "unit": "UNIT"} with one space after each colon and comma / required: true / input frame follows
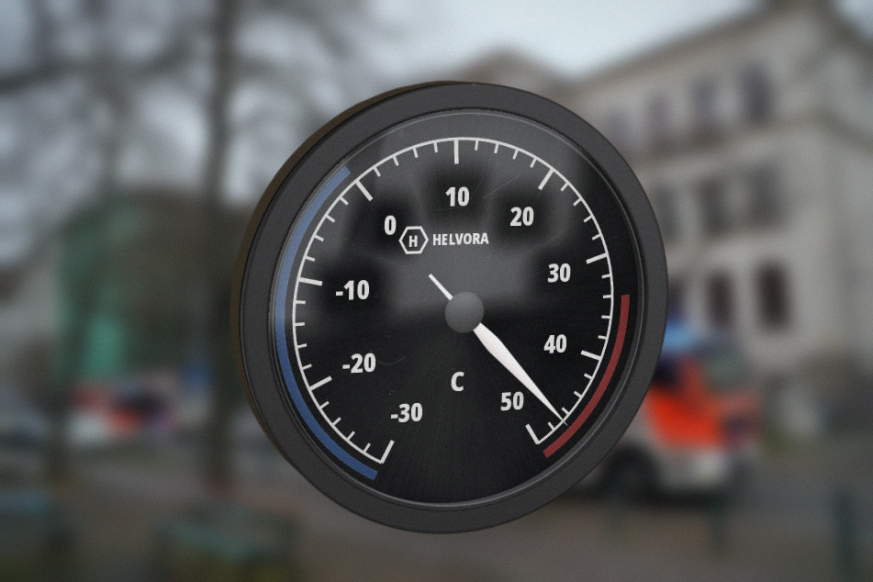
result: {"value": 47, "unit": "°C"}
